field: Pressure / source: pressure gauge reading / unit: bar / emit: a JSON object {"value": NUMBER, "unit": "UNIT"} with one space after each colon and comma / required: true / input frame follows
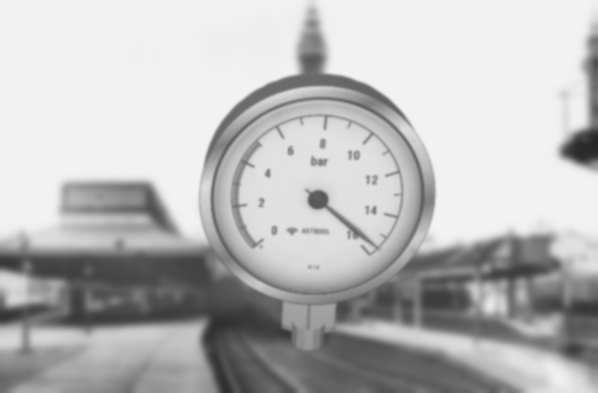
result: {"value": 15.5, "unit": "bar"}
